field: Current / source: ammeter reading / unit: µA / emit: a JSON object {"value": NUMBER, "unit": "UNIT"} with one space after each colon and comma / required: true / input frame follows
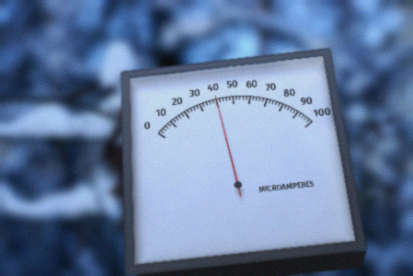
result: {"value": 40, "unit": "µA"}
